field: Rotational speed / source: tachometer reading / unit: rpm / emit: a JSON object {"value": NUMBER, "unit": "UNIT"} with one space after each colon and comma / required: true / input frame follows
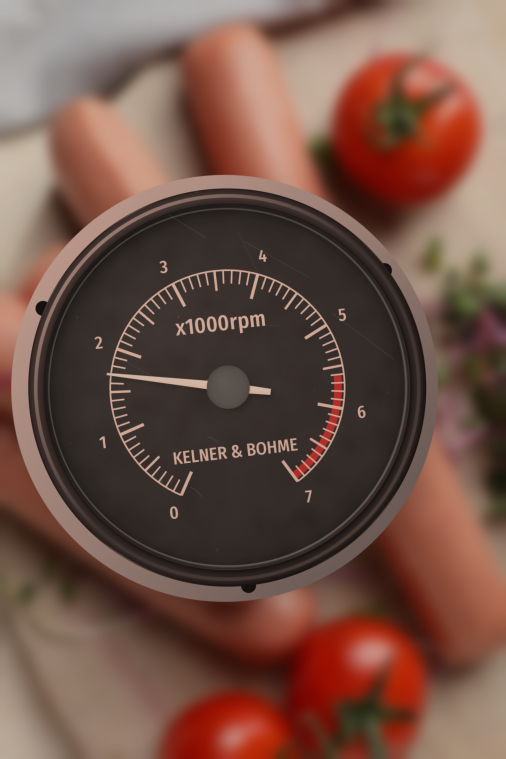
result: {"value": 1700, "unit": "rpm"}
